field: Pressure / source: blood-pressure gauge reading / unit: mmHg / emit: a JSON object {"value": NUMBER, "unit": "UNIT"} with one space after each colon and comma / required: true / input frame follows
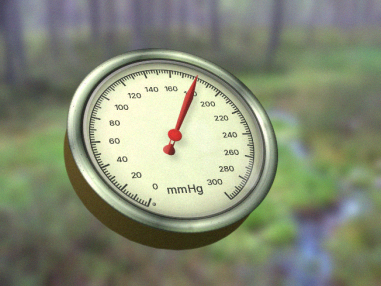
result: {"value": 180, "unit": "mmHg"}
